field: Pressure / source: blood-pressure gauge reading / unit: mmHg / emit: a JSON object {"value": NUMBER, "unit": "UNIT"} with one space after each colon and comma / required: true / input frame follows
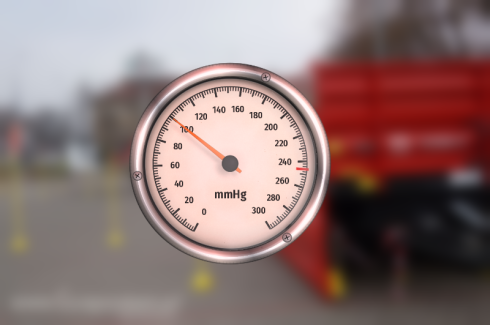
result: {"value": 100, "unit": "mmHg"}
